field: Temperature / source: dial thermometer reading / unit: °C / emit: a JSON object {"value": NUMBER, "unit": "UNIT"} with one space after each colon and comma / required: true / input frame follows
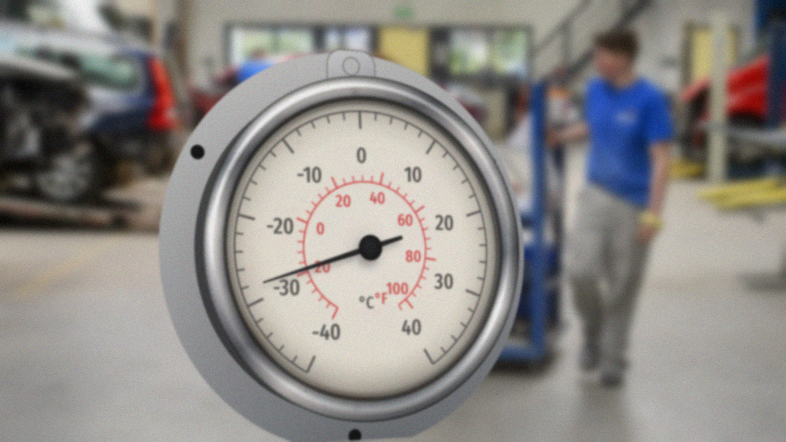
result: {"value": -28, "unit": "°C"}
